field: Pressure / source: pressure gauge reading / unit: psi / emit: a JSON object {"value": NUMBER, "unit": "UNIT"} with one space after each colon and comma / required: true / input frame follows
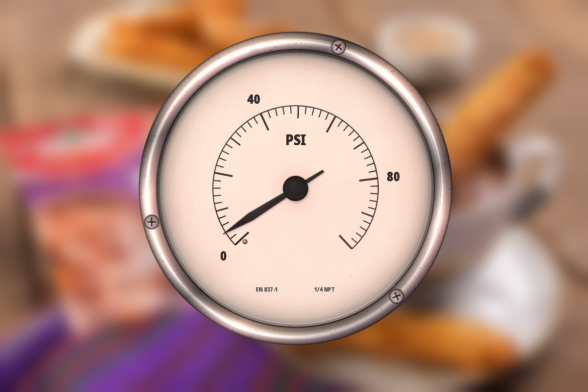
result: {"value": 4, "unit": "psi"}
